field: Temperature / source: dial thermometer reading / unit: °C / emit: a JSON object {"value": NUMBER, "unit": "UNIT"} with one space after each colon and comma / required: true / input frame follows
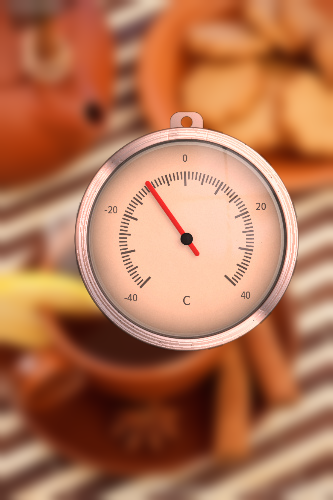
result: {"value": -10, "unit": "°C"}
